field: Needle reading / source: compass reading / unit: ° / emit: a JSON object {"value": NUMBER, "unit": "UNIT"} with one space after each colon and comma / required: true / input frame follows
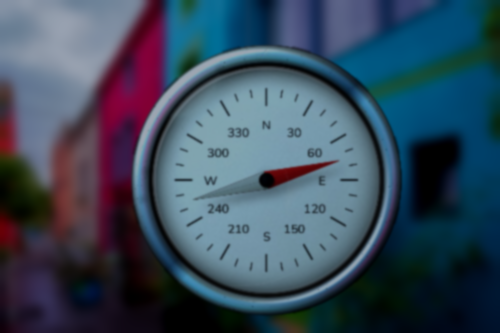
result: {"value": 75, "unit": "°"}
